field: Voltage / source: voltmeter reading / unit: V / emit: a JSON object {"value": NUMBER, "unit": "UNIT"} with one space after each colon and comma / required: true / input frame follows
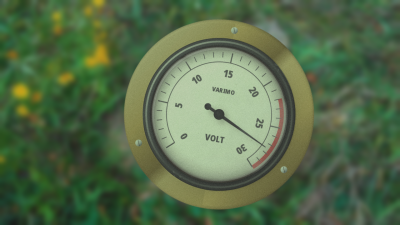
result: {"value": 27.5, "unit": "V"}
